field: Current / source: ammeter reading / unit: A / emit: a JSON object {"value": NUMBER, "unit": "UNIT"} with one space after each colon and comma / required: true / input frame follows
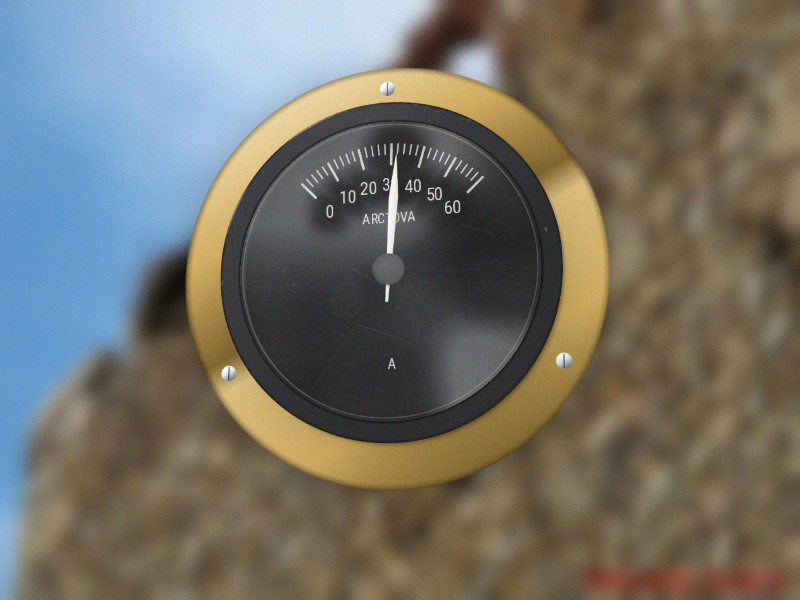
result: {"value": 32, "unit": "A"}
